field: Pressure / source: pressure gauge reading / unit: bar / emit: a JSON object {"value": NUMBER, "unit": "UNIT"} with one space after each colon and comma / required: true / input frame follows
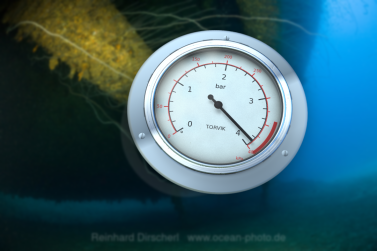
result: {"value": 3.9, "unit": "bar"}
